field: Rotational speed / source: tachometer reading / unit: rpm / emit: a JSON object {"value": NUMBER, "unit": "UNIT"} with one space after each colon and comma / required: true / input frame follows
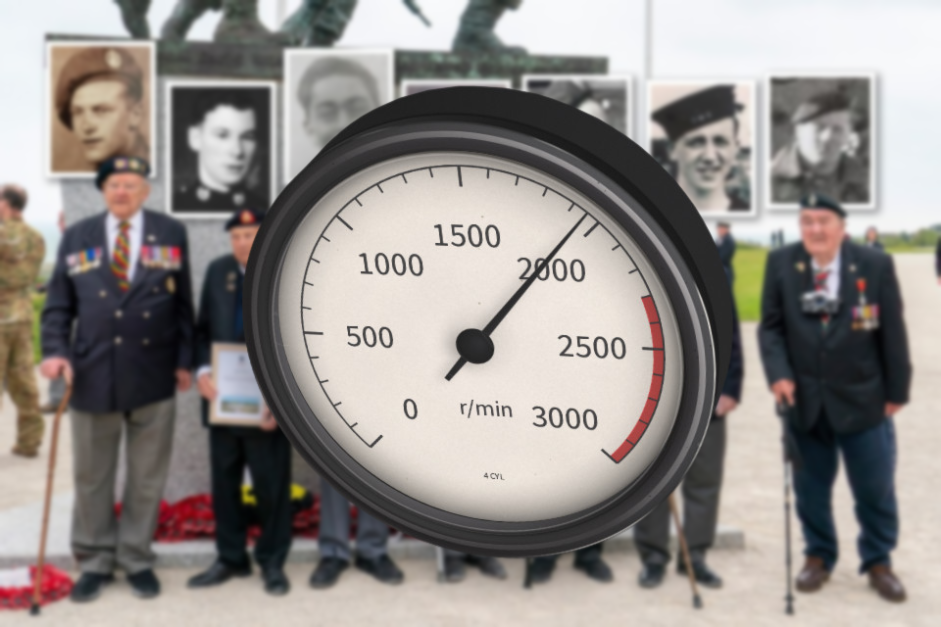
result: {"value": 1950, "unit": "rpm"}
